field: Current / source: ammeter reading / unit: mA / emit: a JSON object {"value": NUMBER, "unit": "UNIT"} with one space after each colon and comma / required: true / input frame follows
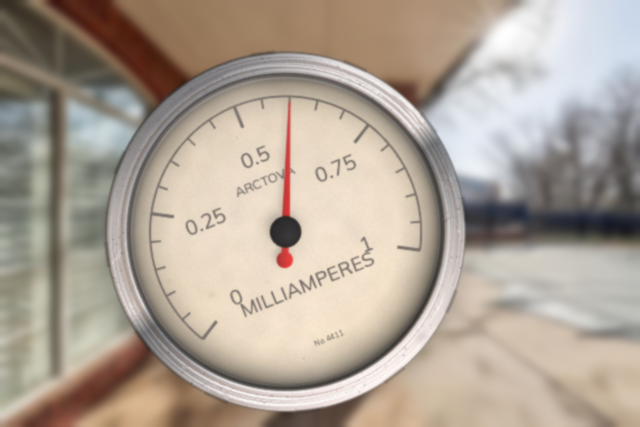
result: {"value": 0.6, "unit": "mA"}
